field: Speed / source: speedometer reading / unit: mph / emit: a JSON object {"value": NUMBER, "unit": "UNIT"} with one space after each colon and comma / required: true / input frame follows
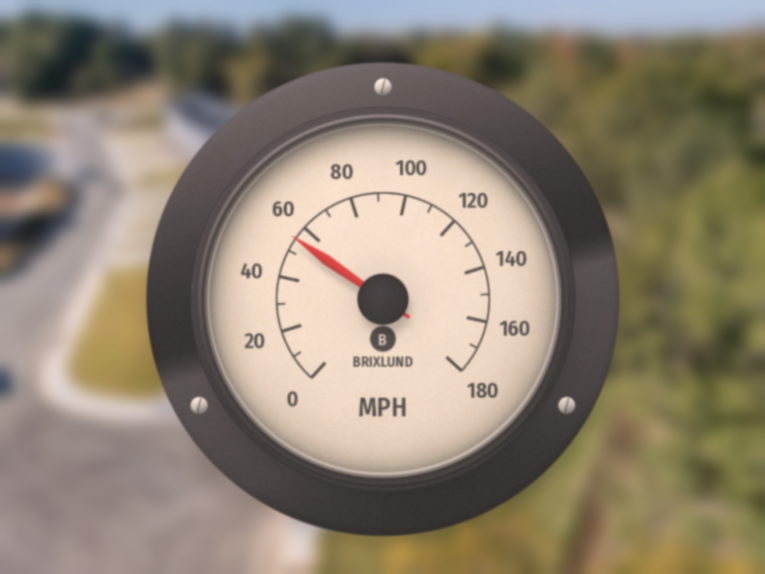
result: {"value": 55, "unit": "mph"}
